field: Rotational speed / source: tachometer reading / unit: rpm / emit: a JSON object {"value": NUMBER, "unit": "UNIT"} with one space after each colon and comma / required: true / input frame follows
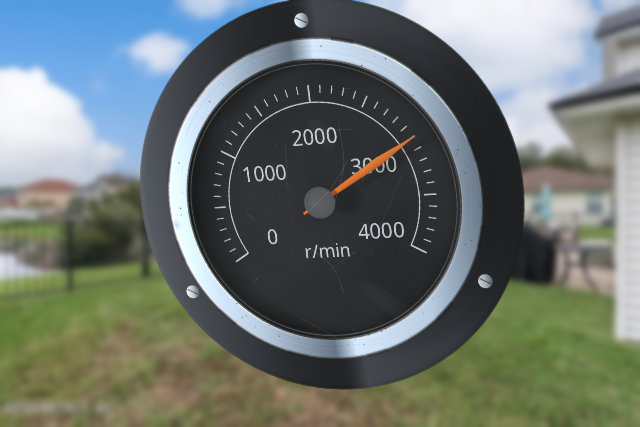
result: {"value": 3000, "unit": "rpm"}
